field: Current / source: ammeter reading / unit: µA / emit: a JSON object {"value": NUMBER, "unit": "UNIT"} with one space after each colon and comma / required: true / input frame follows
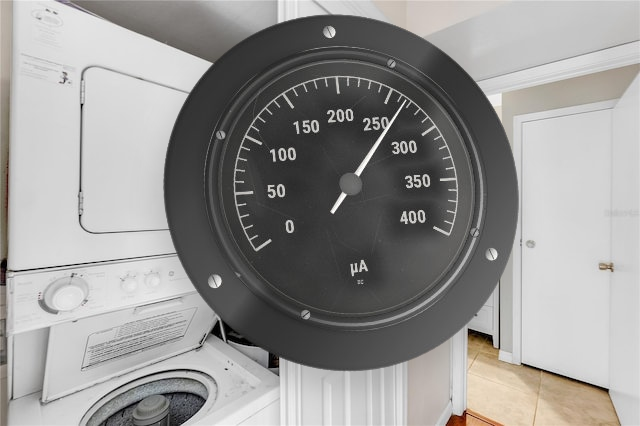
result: {"value": 265, "unit": "µA"}
